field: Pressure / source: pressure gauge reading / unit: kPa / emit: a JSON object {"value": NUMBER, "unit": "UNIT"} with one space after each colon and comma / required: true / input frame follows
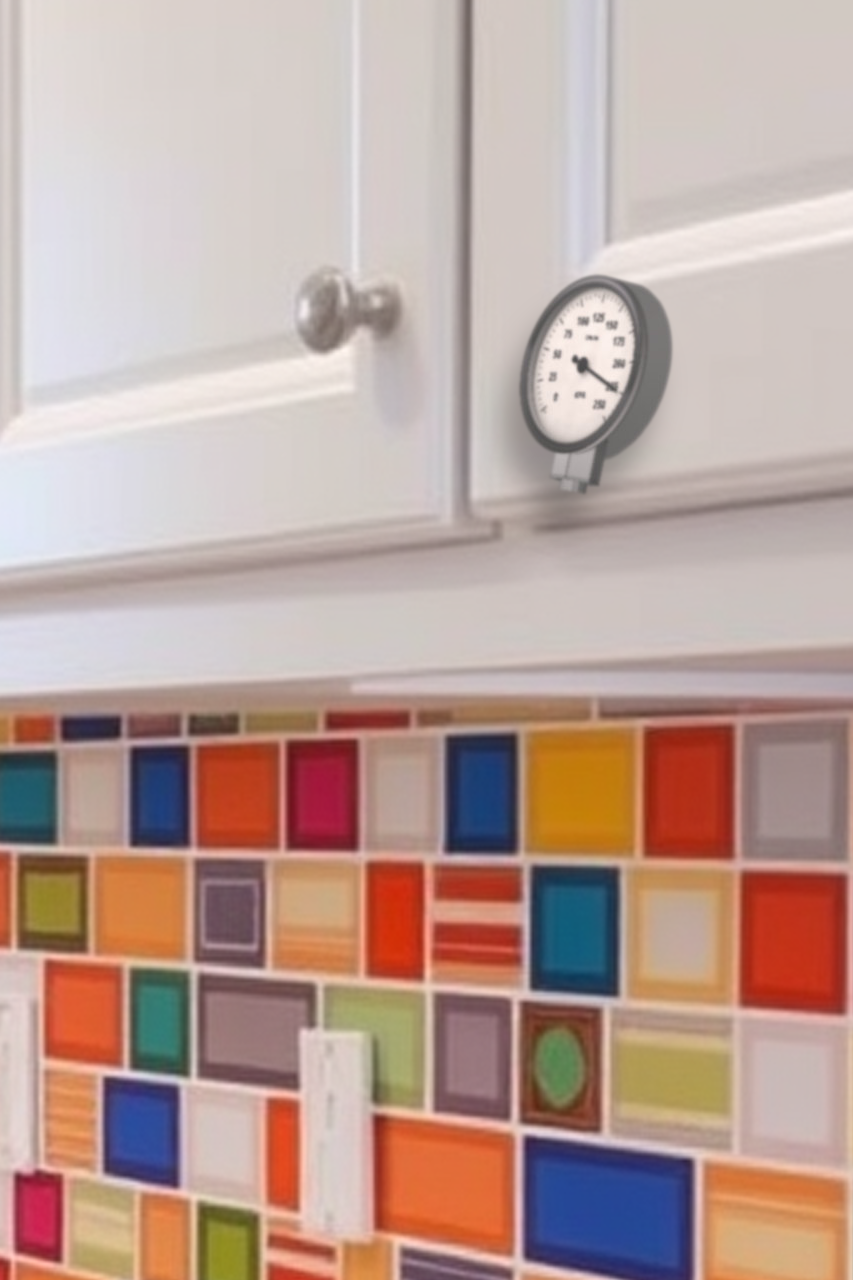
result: {"value": 225, "unit": "kPa"}
